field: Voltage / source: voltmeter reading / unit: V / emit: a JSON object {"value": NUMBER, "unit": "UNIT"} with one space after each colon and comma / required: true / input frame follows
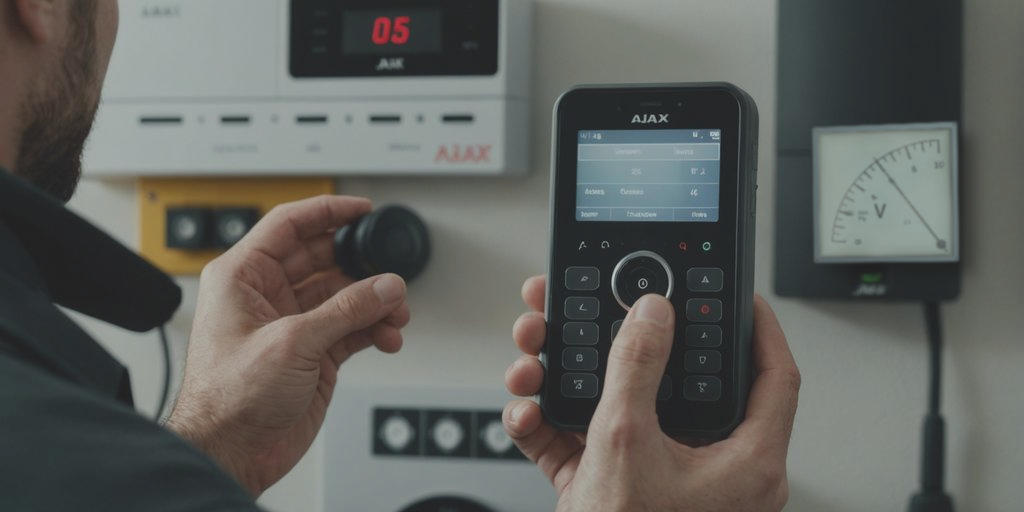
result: {"value": 6, "unit": "V"}
